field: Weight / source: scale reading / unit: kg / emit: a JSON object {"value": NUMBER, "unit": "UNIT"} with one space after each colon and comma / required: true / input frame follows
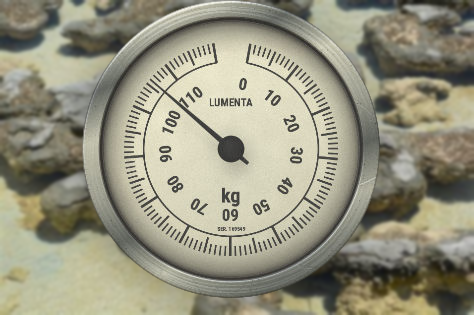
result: {"value": 106, "unit": "kg"}
